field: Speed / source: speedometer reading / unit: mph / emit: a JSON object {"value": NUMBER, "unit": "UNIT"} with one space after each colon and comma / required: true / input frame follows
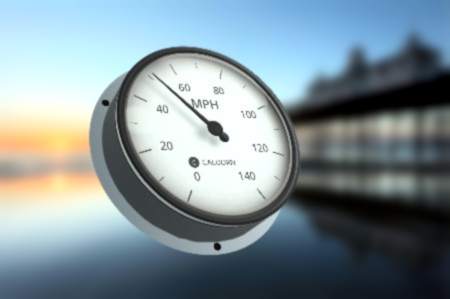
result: {"value": 50, "unit": "mph"}
